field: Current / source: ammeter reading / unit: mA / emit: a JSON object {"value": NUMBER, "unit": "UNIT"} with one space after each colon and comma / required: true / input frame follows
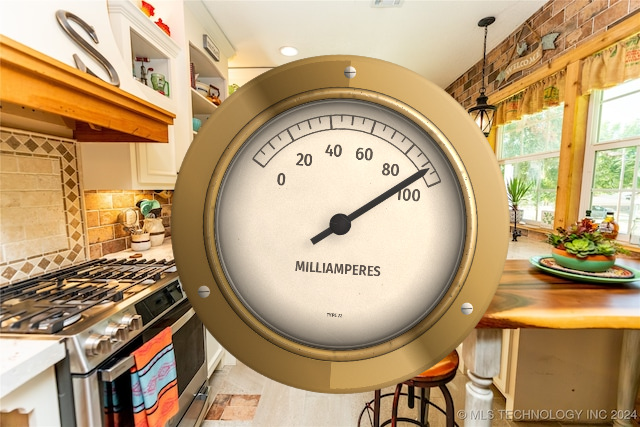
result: {"value": 92.5, "unit": "mA"}
